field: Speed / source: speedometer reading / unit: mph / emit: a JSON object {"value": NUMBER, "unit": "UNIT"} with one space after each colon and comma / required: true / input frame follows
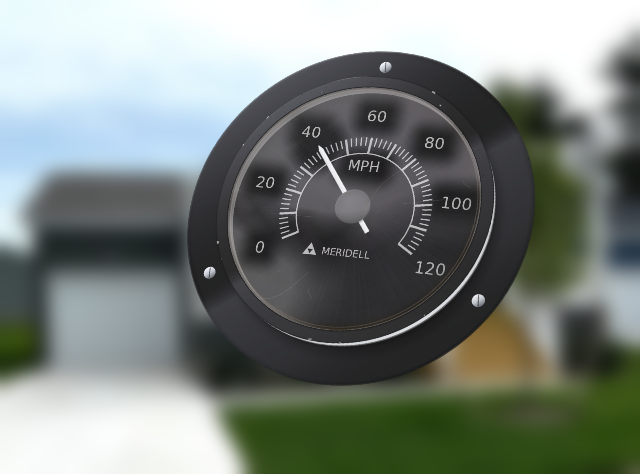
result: {"value": 40, "unit": "mph"}
